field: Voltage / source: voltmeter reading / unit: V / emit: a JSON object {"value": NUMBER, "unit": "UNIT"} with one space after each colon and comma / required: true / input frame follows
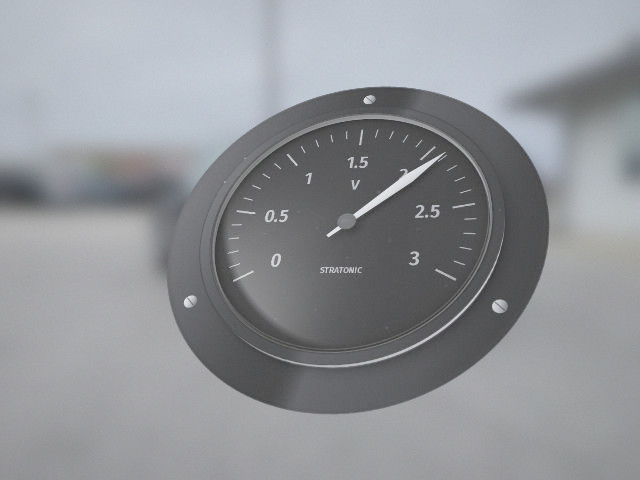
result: {"value": 2.1, "unit": "V"}
